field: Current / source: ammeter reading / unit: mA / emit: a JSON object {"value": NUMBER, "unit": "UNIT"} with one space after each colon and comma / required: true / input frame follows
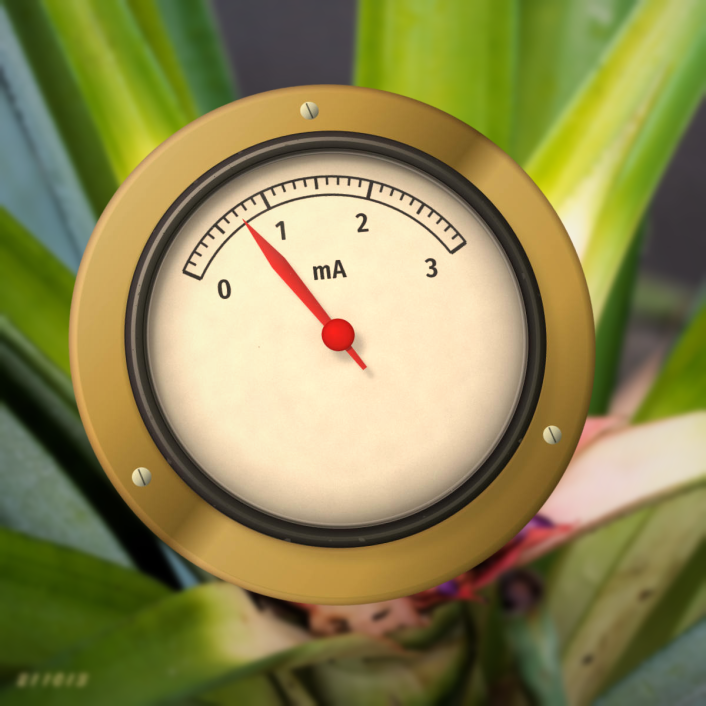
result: {"value": 0.7, "unit": "mA"}
